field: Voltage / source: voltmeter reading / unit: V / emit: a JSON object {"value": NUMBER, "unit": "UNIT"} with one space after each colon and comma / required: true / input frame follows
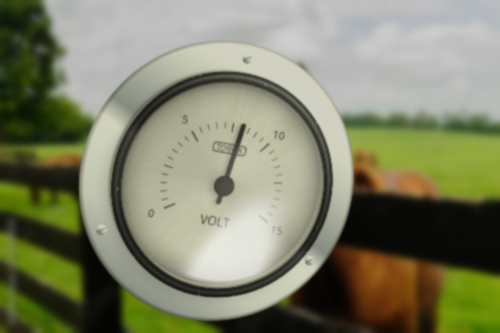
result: {"value": 8, "unit": "V"}
